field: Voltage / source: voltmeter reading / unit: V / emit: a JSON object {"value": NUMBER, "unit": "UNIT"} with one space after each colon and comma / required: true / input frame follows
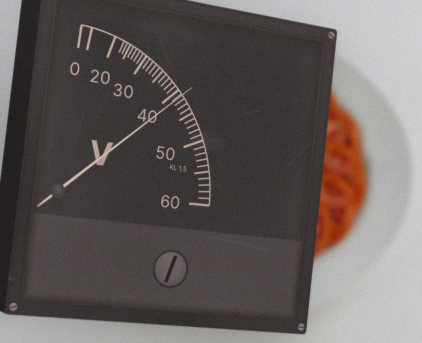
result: {"value": 41, "unit": "V"}
